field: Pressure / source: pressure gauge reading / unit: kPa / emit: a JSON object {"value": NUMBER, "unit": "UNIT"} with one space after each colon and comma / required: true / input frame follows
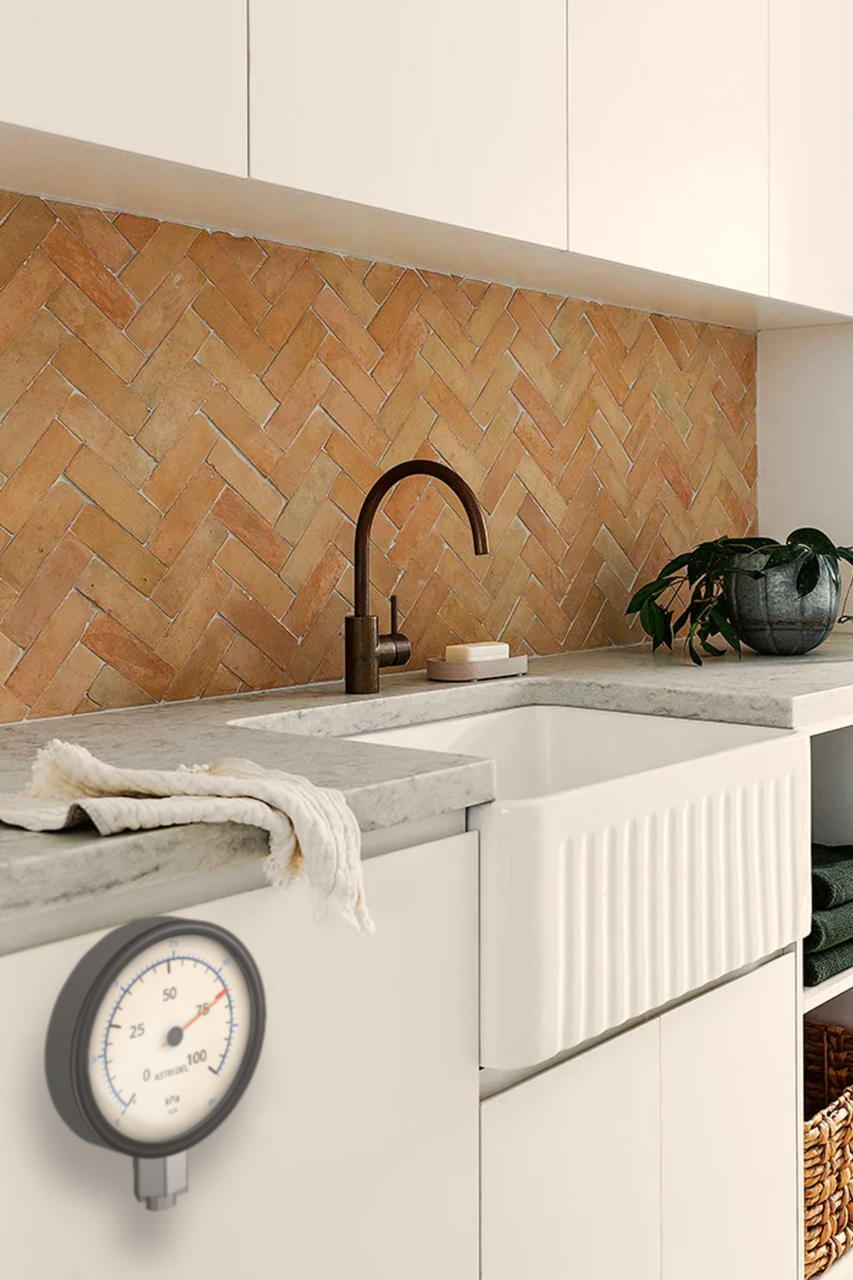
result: {"value": 75, "unit": "kPa"}
